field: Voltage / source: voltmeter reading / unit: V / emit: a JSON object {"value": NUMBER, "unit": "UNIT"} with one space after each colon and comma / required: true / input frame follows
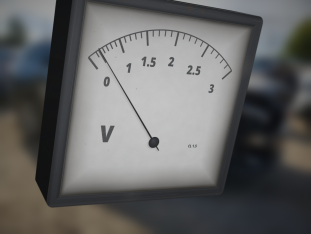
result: {"value": 0.5, "unit": "V"}
